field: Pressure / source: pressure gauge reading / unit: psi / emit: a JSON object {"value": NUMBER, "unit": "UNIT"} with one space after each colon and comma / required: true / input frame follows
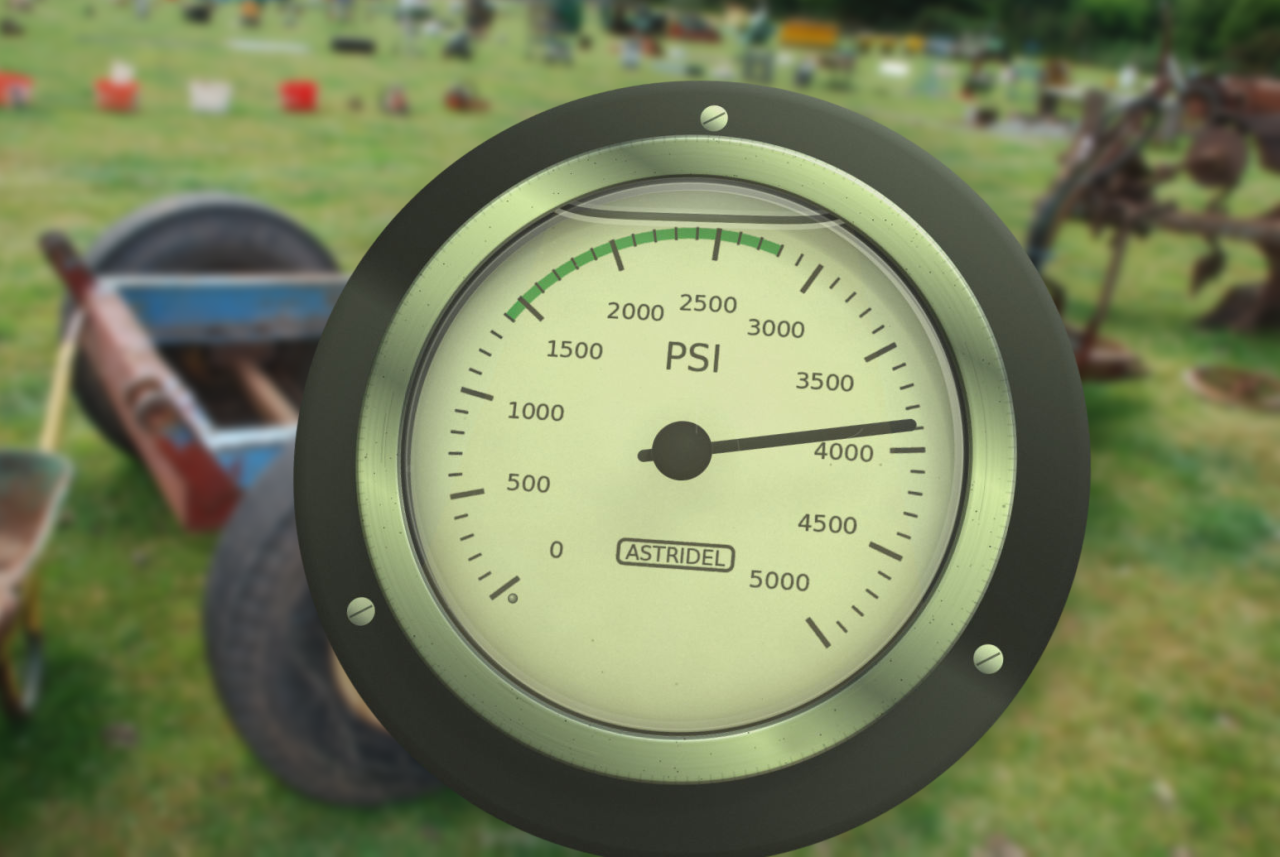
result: {"value": 3900, "unit": "psi"}
